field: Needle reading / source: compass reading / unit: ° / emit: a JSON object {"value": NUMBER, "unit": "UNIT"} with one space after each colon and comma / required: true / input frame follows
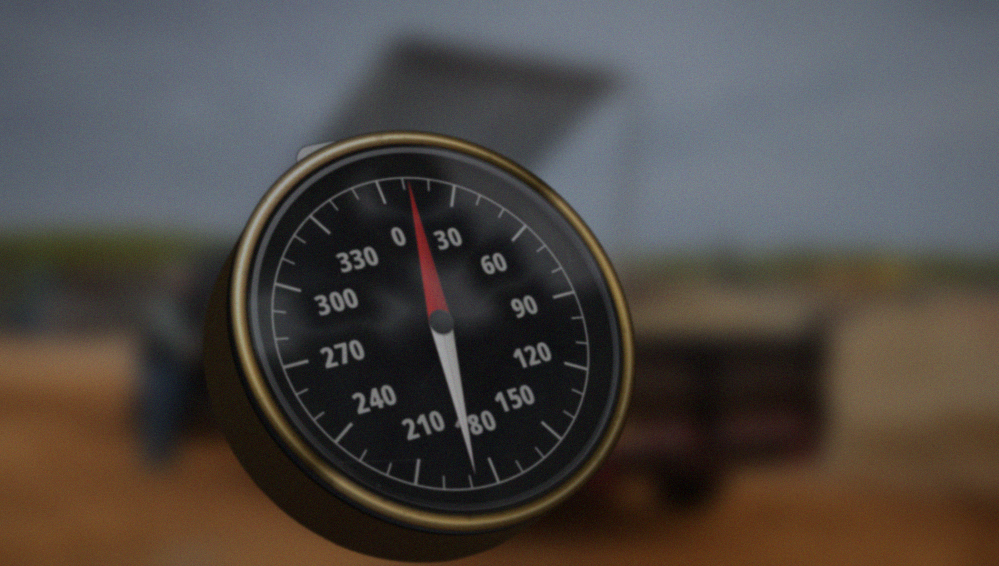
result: {"value": 10, "unit": "°"}
